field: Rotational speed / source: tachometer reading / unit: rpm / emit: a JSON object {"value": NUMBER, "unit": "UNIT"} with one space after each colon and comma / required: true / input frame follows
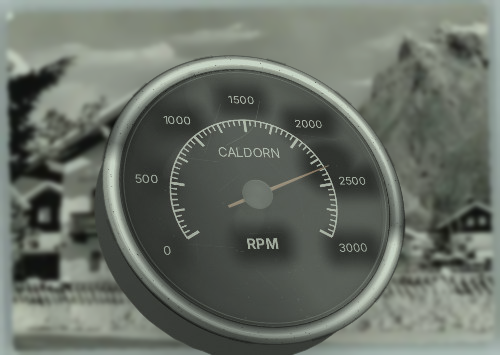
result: {"value": 2350, "unit": "rpm"}
